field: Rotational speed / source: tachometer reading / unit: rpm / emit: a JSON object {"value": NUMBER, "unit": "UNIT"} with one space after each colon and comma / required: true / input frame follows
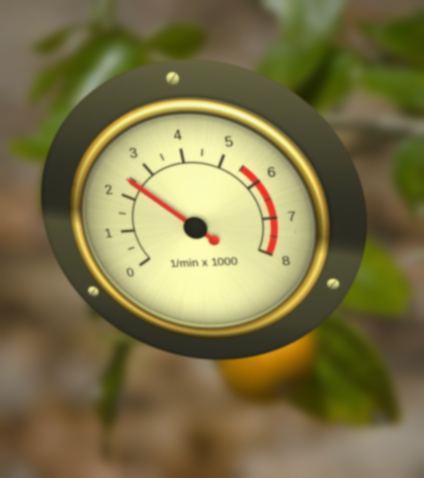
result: {"value": 2500, "unit": "rpm"}
